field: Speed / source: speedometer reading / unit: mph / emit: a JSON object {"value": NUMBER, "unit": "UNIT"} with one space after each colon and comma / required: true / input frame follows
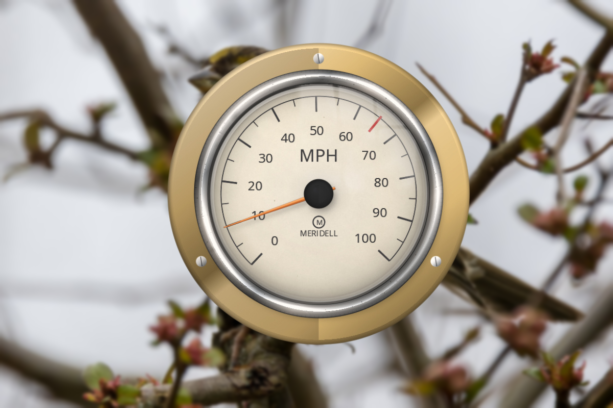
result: {"value": 10, "unit": "mph"}
